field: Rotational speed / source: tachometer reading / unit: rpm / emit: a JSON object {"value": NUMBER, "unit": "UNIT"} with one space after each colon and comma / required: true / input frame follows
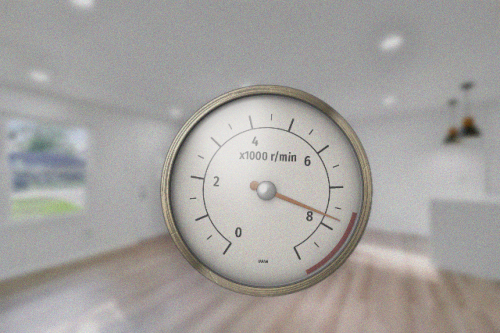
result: {"value": 7750, "unit": "rpm"}
